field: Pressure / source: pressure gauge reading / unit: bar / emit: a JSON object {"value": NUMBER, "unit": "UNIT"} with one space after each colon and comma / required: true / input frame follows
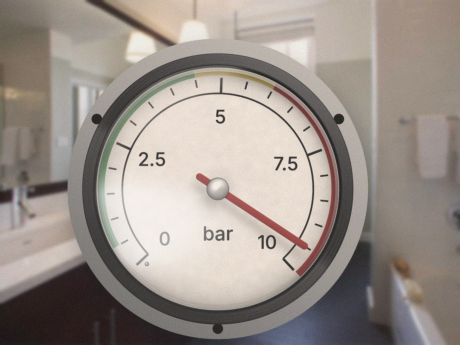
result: {"value": 9.5, "unit": "bar"}
